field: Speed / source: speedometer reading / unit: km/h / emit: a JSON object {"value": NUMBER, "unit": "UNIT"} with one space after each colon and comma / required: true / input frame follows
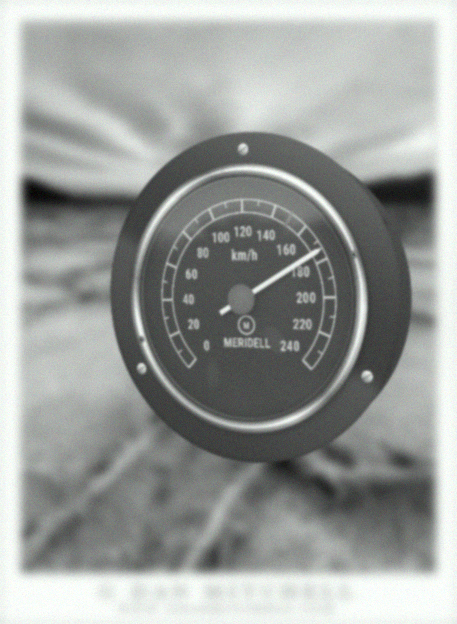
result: {"value": 175, "unit": "km/h"}
